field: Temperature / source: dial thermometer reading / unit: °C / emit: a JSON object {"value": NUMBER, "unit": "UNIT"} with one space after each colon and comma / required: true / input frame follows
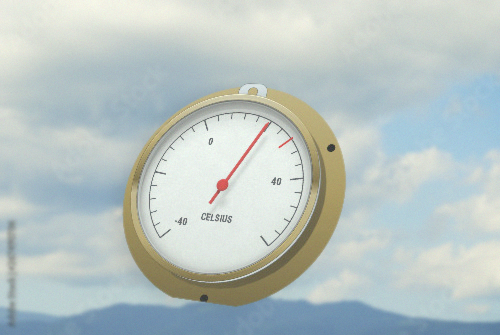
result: {"value": 20, "unit": "°C"}
